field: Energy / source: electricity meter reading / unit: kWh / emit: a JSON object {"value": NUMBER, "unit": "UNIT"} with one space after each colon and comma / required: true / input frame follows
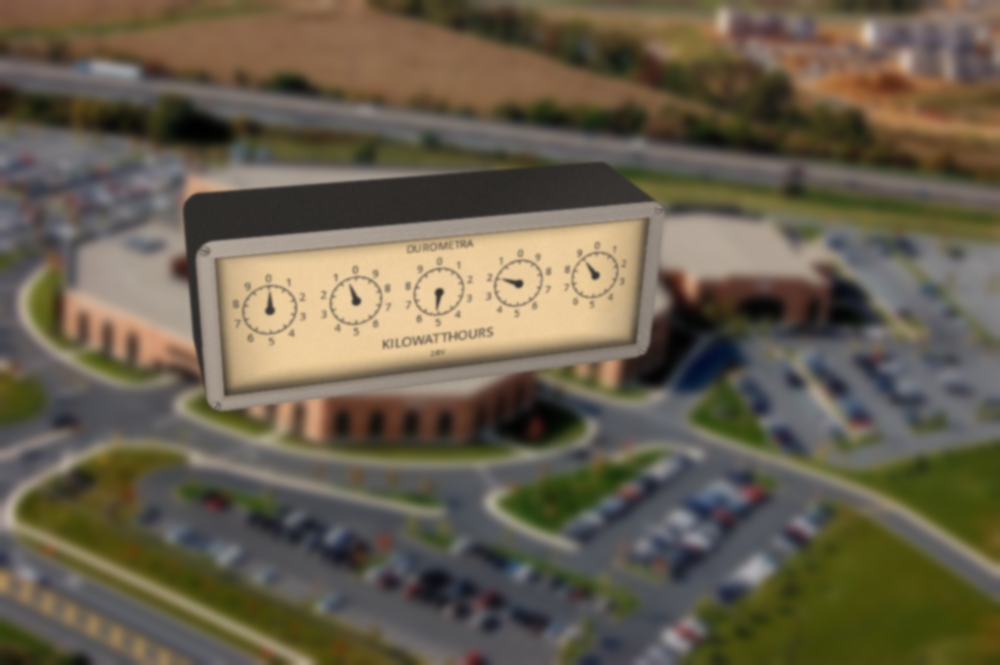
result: {"value": 519, "unit": "kWh"}
